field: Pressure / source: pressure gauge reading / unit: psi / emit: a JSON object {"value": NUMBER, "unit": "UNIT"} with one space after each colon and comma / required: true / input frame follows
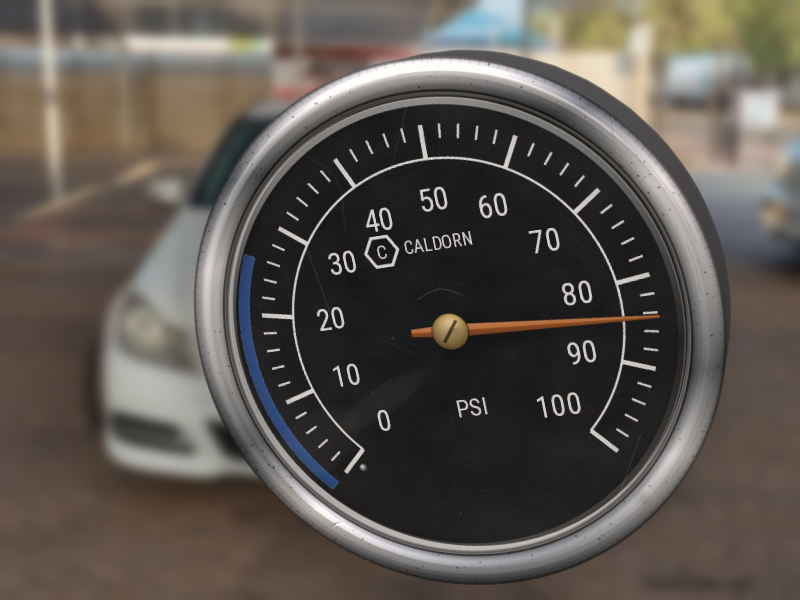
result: {"value": 84, "unit": "psi"}
